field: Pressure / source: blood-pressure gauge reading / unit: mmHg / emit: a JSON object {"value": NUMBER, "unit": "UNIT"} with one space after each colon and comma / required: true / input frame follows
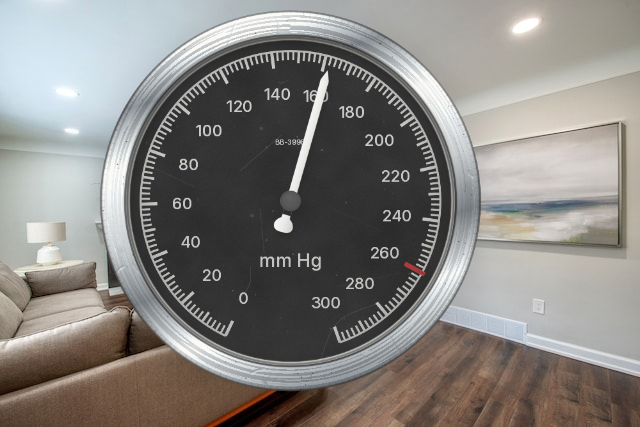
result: {"value": 162, "unit": "mmHg"}
